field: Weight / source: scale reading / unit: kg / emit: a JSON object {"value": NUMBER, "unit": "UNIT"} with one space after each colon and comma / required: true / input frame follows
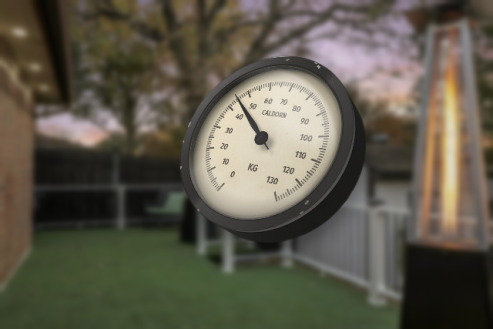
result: {"value": 45, "unit": "kg"}
